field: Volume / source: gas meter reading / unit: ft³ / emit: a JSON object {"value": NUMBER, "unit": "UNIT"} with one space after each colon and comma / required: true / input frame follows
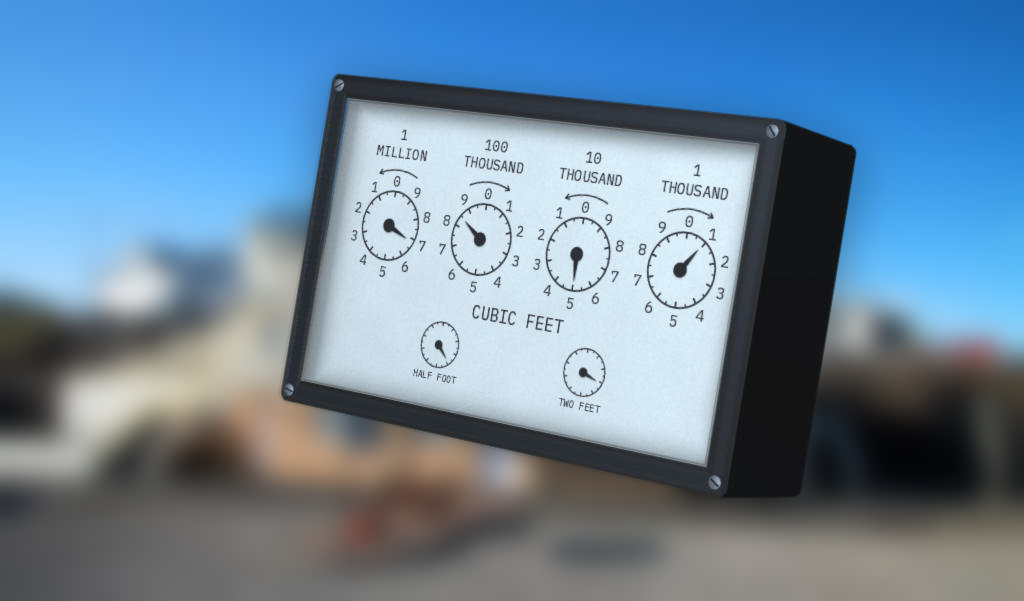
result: {"value": 685100, "unit": "ft³"}
